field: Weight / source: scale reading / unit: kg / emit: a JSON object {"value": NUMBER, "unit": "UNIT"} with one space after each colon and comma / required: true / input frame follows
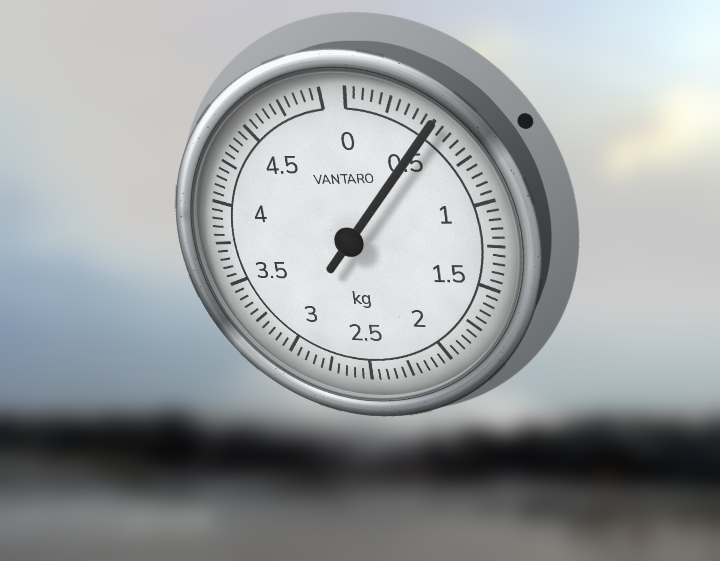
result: {"value": 0.5, "unit": "kg"}
